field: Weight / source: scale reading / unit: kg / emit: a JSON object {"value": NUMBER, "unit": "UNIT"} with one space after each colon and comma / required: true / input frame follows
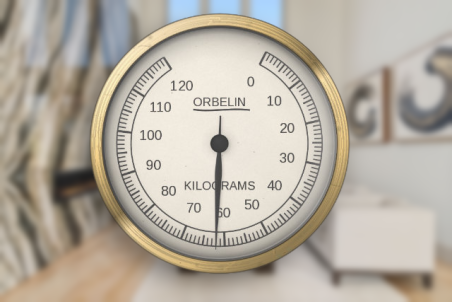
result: {"value": 62, "unit": "kg"}
